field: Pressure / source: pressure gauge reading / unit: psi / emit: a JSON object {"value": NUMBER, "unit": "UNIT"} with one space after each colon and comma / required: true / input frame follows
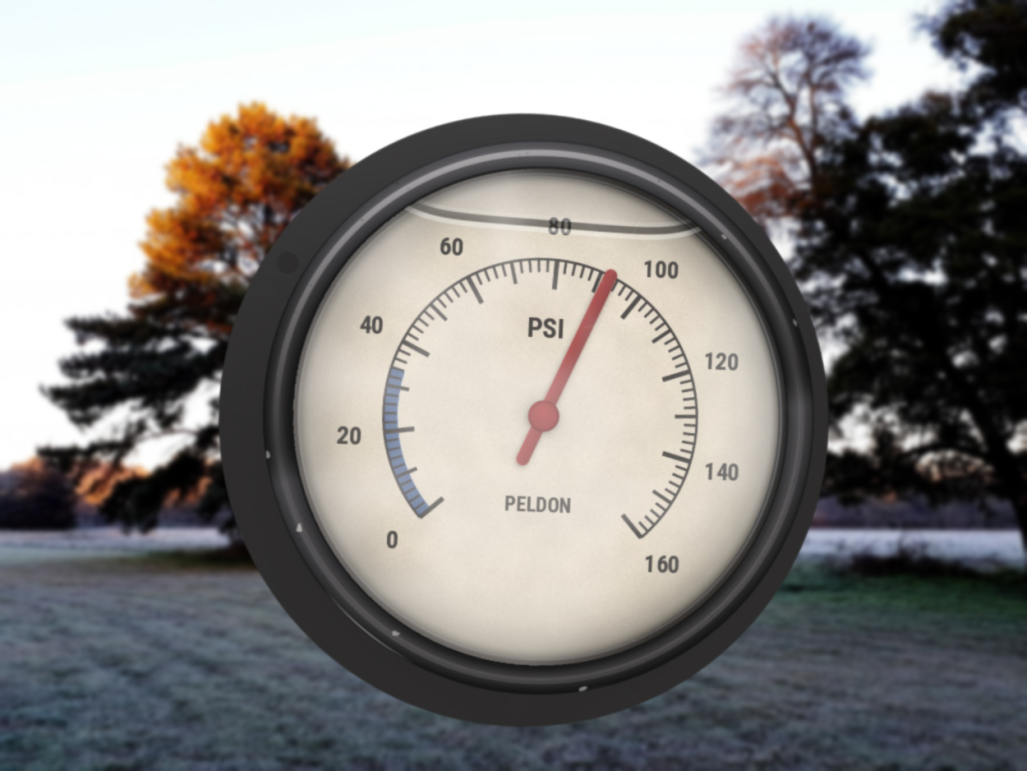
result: {"value": 92, "unit": "psi"}
